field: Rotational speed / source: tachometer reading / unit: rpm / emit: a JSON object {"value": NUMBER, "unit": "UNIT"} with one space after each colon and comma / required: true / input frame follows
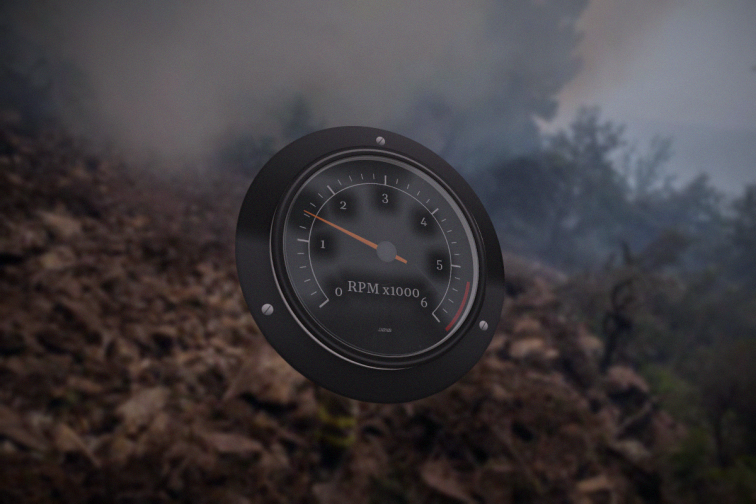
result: {"value": 1400, "unit": "rpm"}
